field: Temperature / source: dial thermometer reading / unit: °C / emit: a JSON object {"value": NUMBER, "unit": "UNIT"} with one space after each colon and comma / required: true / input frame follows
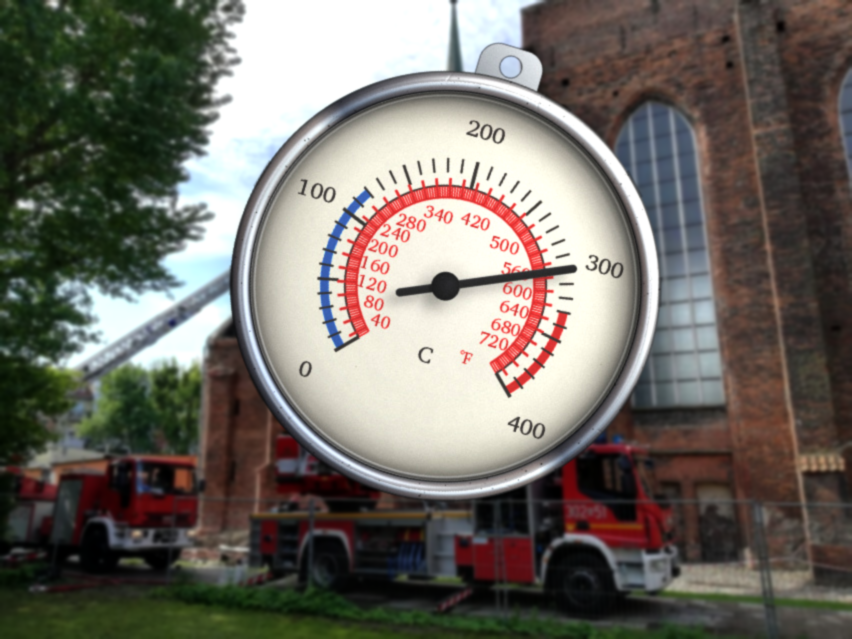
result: {"value": 300, "unit": "°C"}
